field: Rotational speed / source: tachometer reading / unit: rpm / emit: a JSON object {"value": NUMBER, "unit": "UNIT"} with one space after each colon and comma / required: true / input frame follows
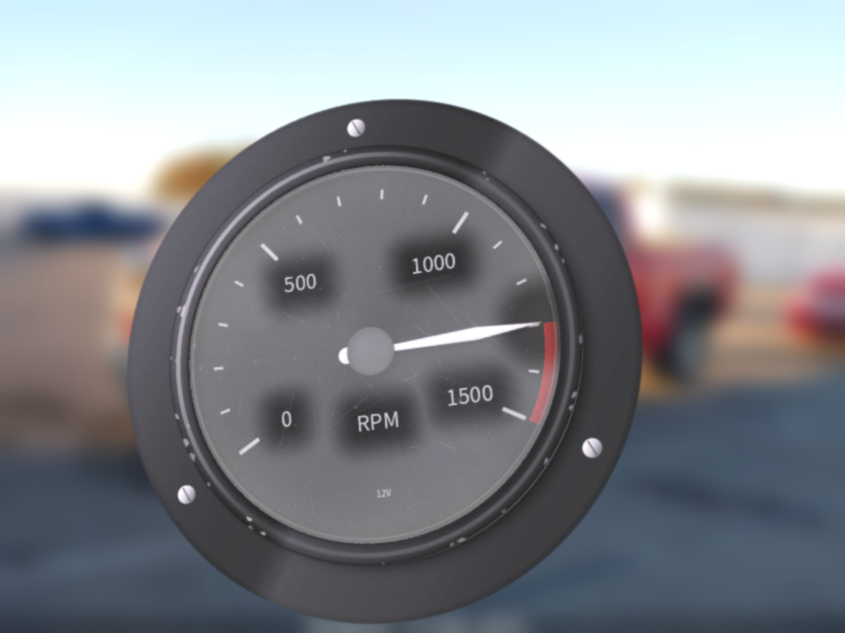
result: {"value": 1300, "unit": "rpm"}
